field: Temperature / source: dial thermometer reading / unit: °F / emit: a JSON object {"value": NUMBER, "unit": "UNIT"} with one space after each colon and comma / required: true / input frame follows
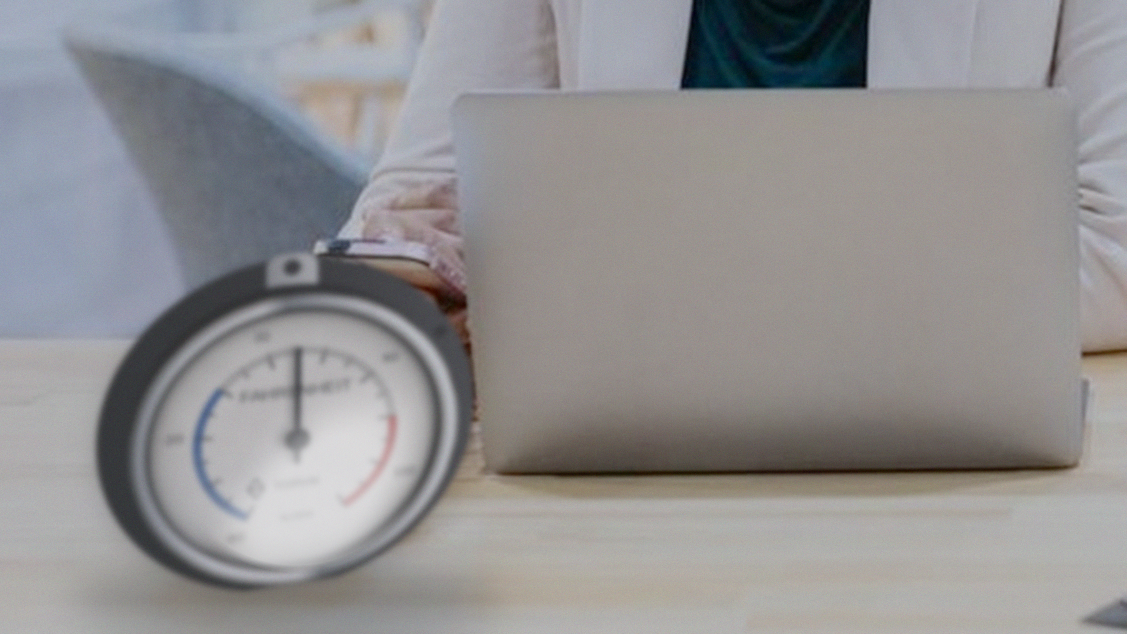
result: {"value": 30, "unit": "°F"}
